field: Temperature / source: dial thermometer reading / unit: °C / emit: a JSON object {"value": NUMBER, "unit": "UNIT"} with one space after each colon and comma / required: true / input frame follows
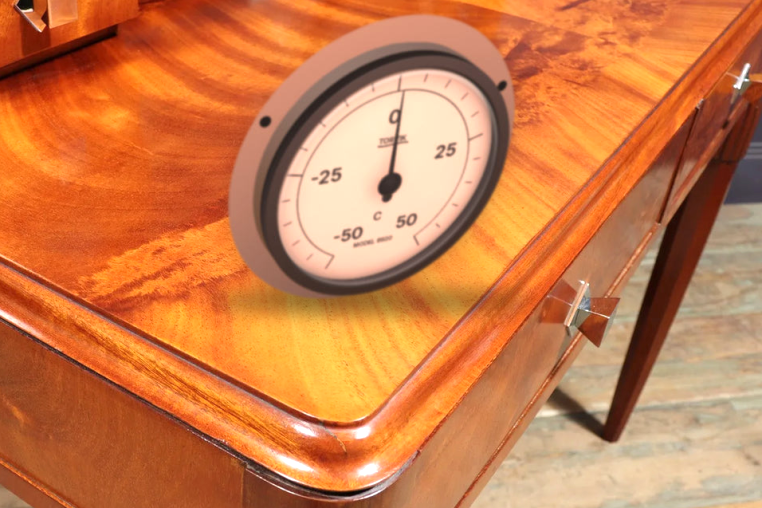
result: {"value": 0, "unit": "°C"}
